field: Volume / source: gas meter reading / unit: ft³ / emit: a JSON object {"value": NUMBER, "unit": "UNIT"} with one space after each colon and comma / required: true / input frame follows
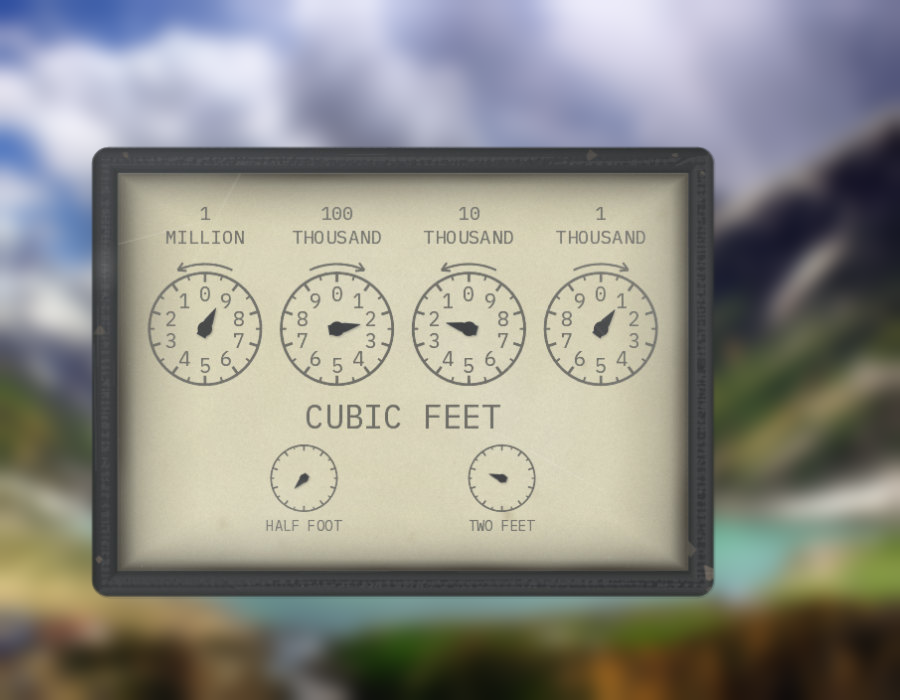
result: {"value": 922100, "unit": "ft³"}
